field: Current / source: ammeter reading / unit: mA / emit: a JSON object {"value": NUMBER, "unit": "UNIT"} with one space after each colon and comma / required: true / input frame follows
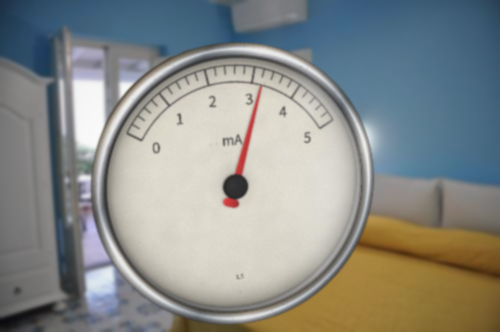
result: {"value": 3.2, "unit": "mA"}
